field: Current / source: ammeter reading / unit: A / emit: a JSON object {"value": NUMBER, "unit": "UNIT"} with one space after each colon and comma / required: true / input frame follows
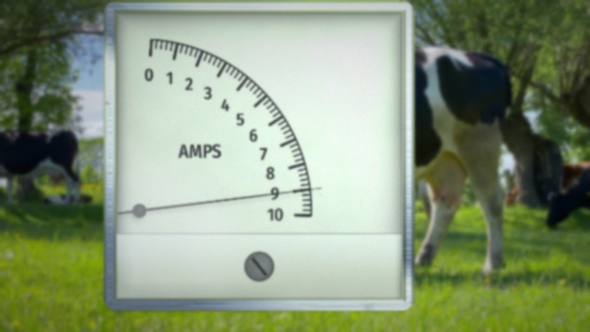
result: {"value": 9, "unit": "A"}
